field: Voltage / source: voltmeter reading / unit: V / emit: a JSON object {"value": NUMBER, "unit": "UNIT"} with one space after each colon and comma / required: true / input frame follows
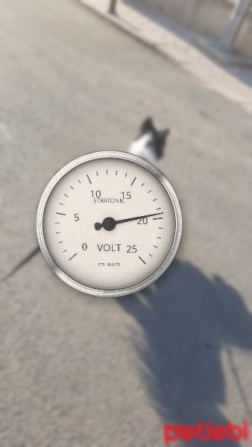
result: {"value": 19.5, "unit": "V"}
